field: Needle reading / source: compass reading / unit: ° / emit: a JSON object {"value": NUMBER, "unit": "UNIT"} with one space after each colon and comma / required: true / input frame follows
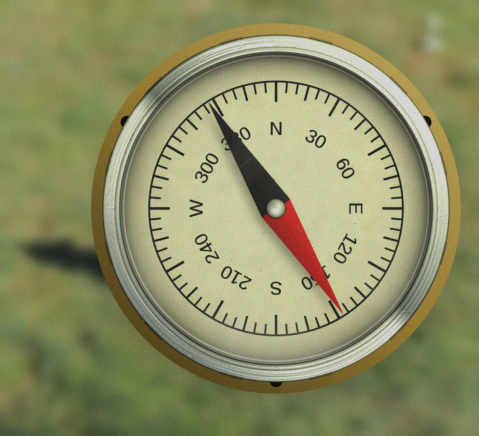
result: {"value": 147.5, "unit": "°"}
